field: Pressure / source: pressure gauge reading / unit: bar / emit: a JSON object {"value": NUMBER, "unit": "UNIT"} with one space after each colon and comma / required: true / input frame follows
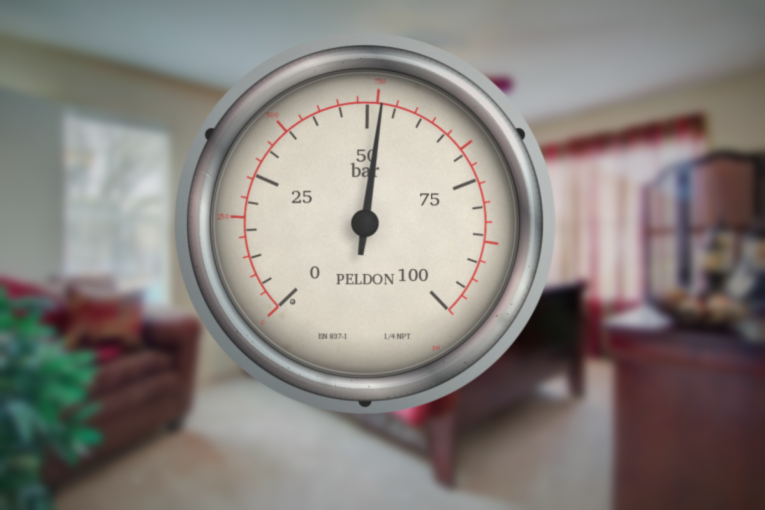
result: {"value": 52.5, "unit": "bar"}
